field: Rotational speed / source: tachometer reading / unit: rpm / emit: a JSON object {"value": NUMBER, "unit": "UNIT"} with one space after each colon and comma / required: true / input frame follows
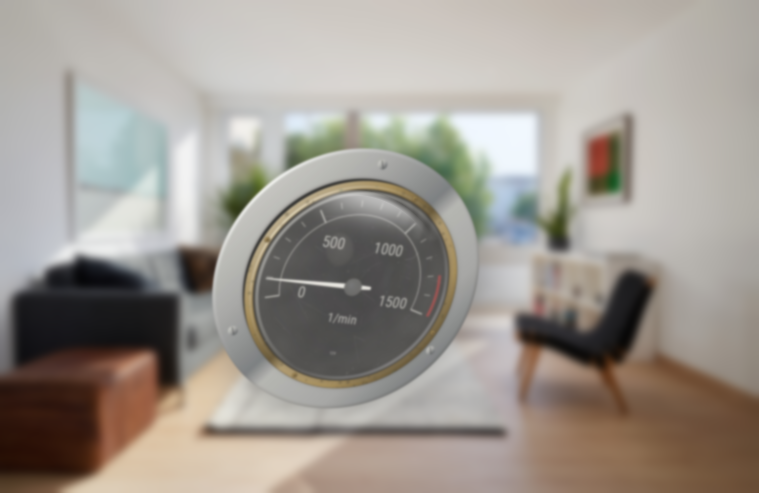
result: {"value": 100, "unit": "rpm"}
